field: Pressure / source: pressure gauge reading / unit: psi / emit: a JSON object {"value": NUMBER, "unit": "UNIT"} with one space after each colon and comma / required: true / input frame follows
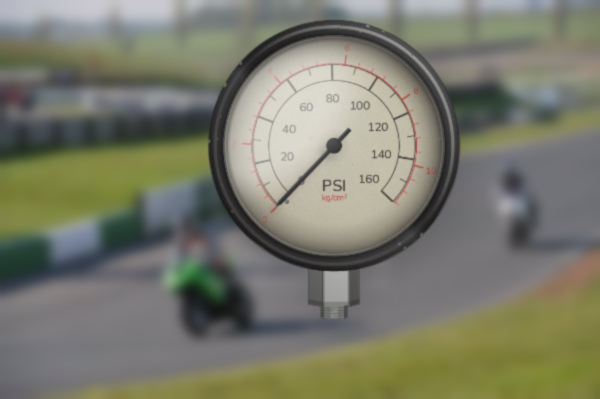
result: {"value": 0, "unit": "psi"}
